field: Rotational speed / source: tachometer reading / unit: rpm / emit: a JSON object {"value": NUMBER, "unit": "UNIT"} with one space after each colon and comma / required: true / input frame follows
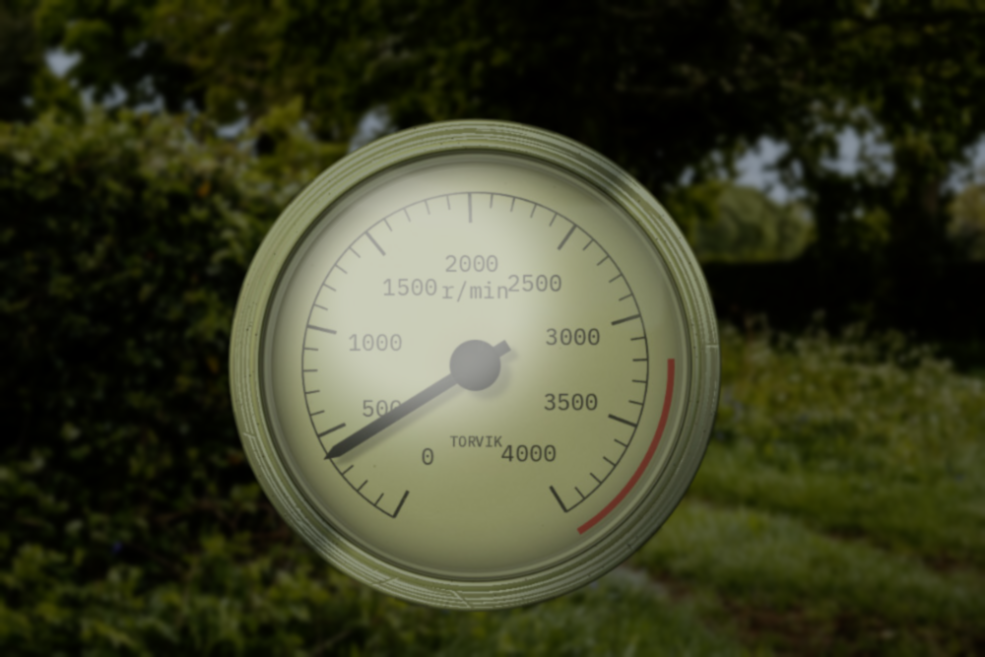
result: {"value": 400, "unit": "rpm"}
